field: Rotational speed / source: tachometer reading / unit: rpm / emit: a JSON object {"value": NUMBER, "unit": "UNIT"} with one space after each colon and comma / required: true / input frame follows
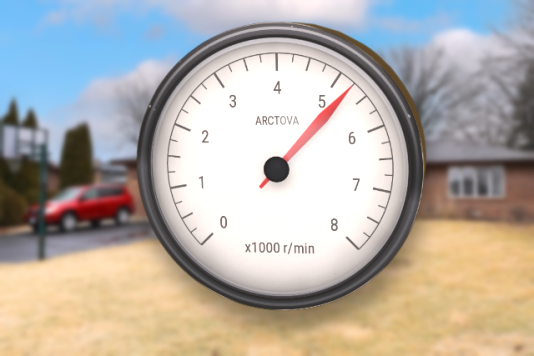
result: {"value": 5250, "unit": "rpm"}
